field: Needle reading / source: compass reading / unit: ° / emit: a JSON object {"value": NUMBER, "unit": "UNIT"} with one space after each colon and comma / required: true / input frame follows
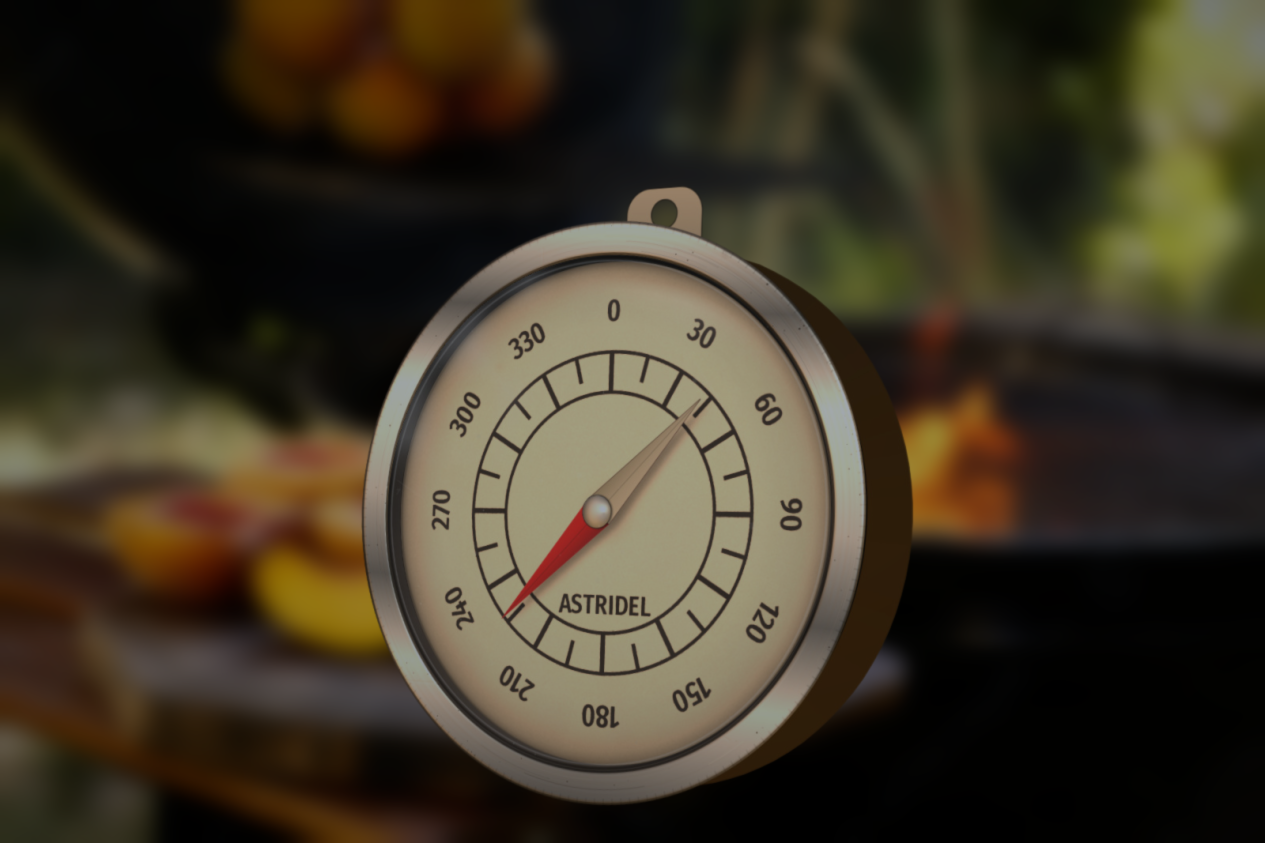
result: {"value": 225, "unit": "°"}
